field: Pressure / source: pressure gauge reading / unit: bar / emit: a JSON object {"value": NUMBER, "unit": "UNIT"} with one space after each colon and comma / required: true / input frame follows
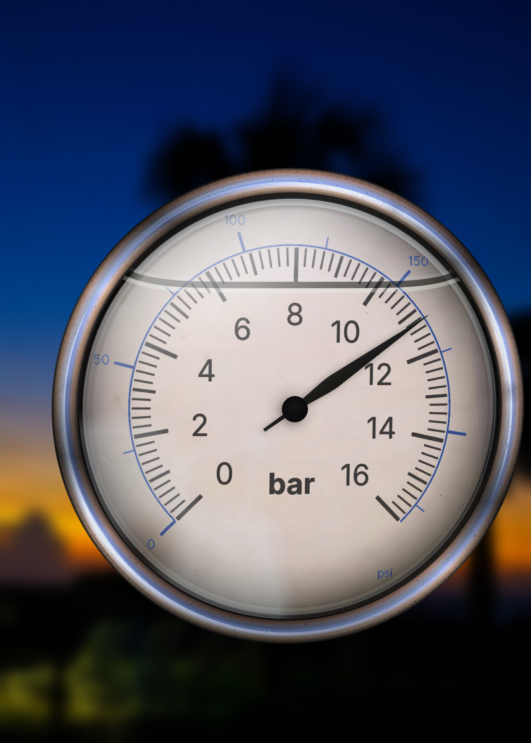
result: {"value": 11.2, "unit": "bar"}
